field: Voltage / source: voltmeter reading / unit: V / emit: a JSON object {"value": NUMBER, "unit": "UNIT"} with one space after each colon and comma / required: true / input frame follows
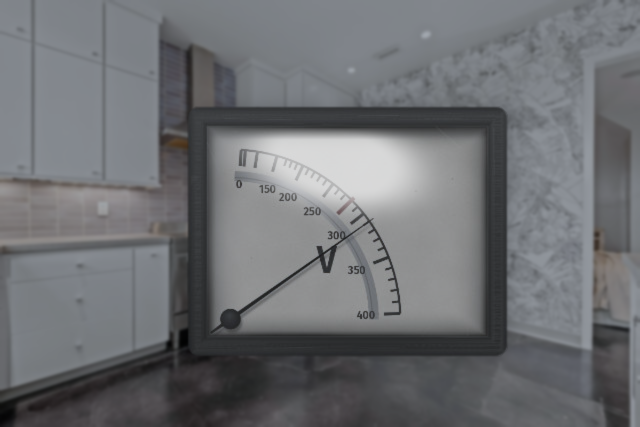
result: {"value": 310, "unit": "V"}
